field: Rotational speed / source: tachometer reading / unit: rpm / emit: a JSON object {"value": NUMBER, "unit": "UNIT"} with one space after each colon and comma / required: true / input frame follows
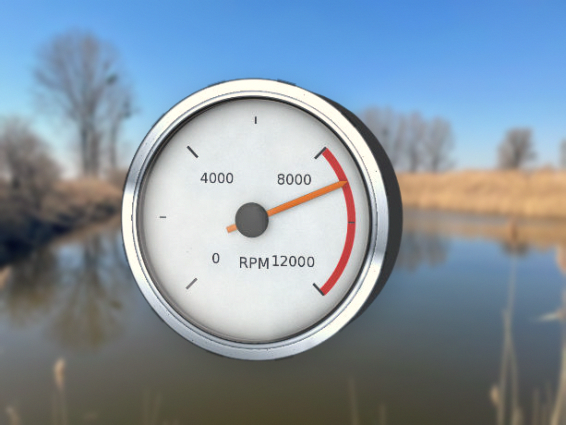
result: {"value": 9000, "unit": "rpm"}
